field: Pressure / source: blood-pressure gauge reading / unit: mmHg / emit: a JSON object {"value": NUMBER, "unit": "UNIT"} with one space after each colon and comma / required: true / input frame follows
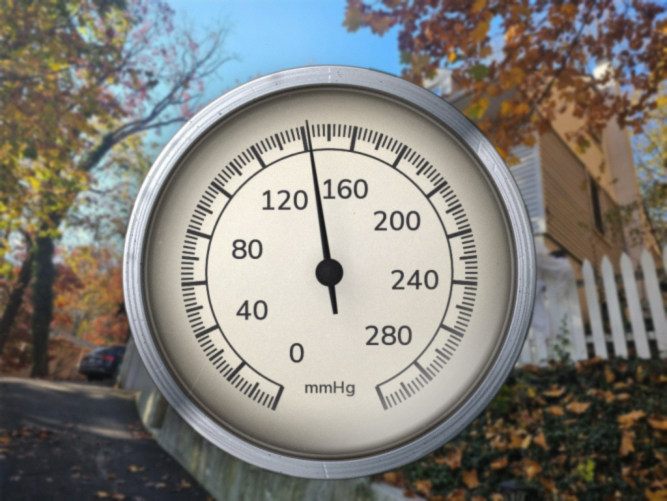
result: {"value": 142, "unit": "mmHg"}
